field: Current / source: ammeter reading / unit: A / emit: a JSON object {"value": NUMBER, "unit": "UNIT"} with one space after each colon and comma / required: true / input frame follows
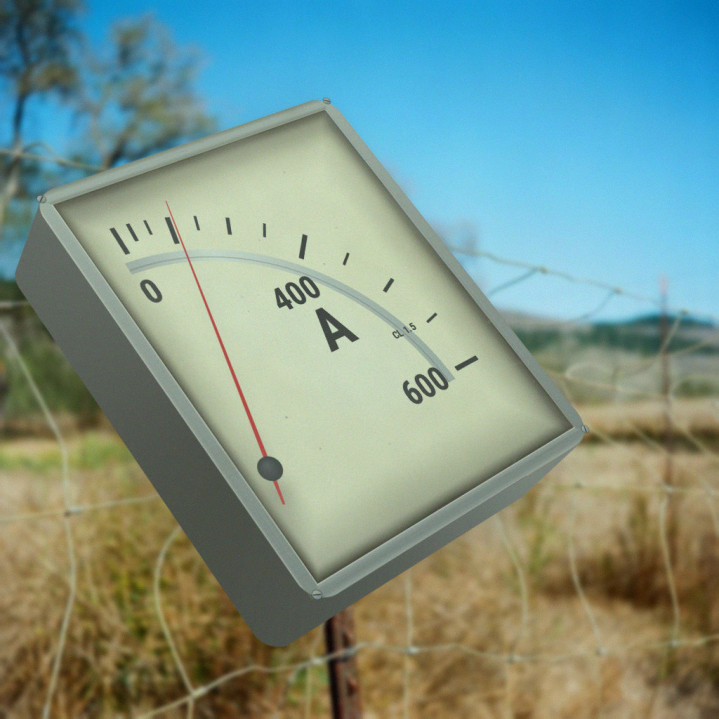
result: {"value": 200, "unit": "A"}
